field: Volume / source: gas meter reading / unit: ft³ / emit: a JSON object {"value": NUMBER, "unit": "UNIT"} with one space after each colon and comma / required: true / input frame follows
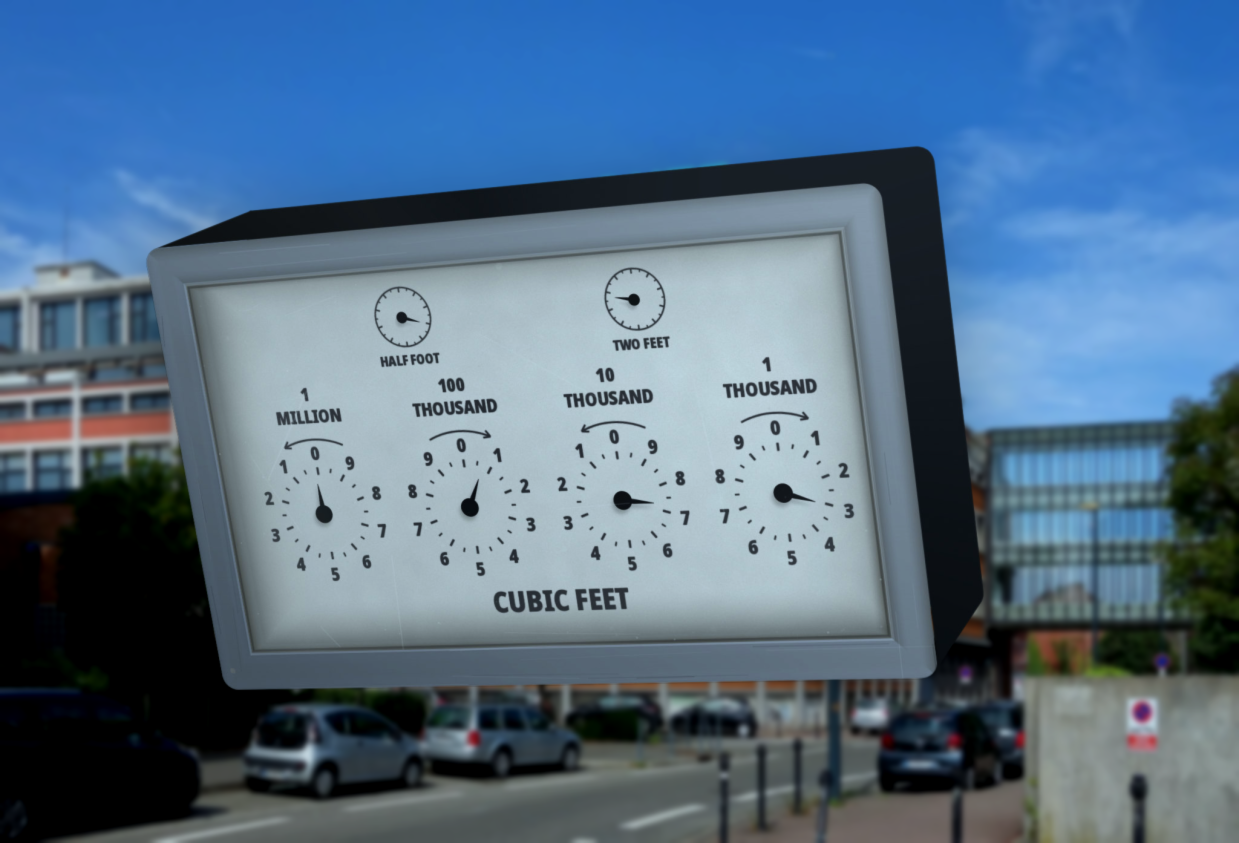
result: {"value": 7300, "unit": "ft³"}
